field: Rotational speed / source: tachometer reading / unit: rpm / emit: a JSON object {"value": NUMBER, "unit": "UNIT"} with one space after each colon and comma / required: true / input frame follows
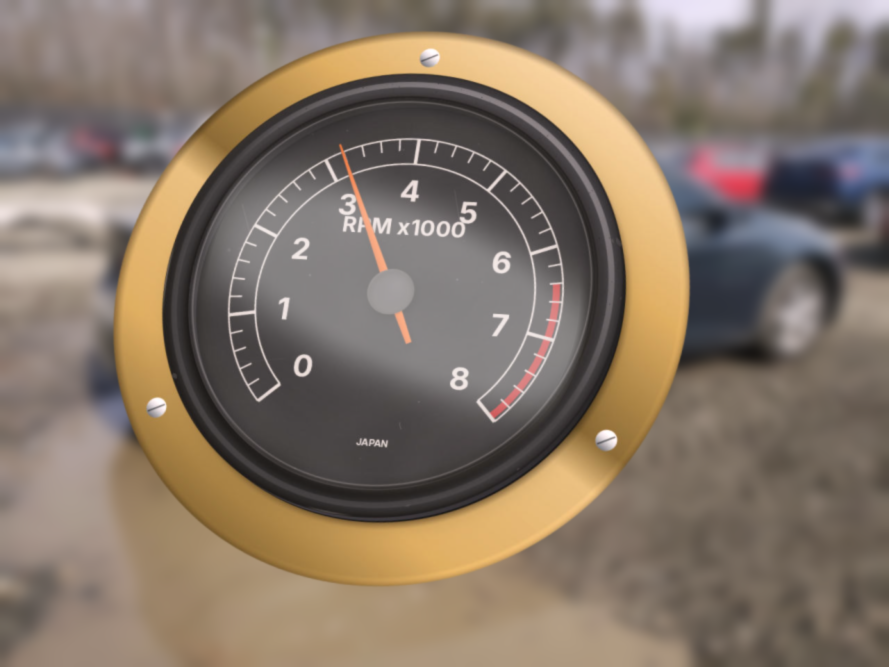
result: {"value": 3200, "unit": "rpm"}
